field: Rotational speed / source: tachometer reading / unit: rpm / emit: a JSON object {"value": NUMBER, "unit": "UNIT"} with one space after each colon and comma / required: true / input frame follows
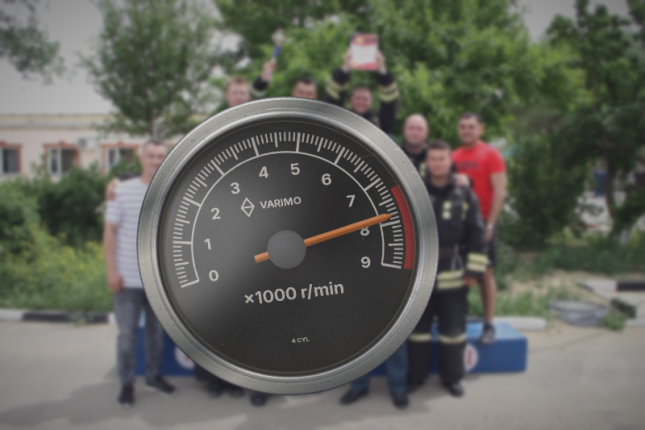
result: {"value": 7800, "unit": "rpm"}
